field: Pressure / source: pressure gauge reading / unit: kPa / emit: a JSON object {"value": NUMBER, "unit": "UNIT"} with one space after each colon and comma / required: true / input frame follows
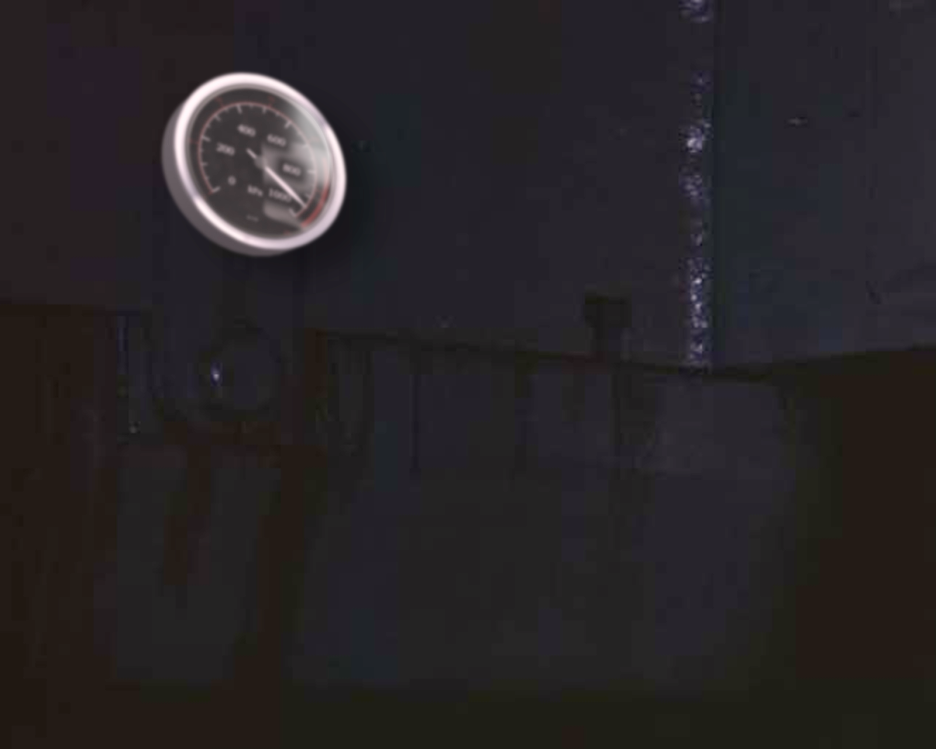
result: {"value": 950, "unit": "kPa"}
